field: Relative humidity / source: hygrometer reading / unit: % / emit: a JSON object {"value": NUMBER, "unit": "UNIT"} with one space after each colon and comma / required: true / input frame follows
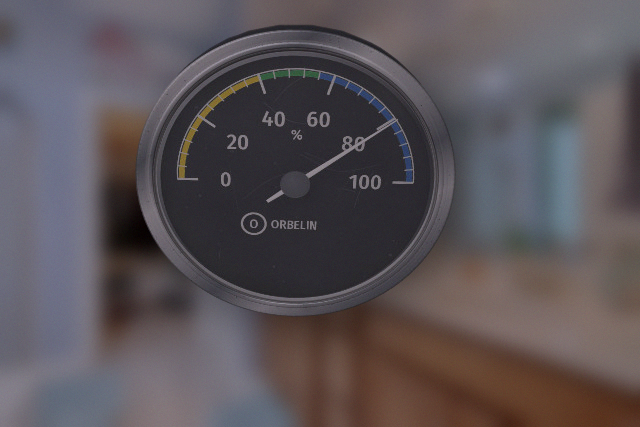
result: {"value": 80, "unit": "%"}
